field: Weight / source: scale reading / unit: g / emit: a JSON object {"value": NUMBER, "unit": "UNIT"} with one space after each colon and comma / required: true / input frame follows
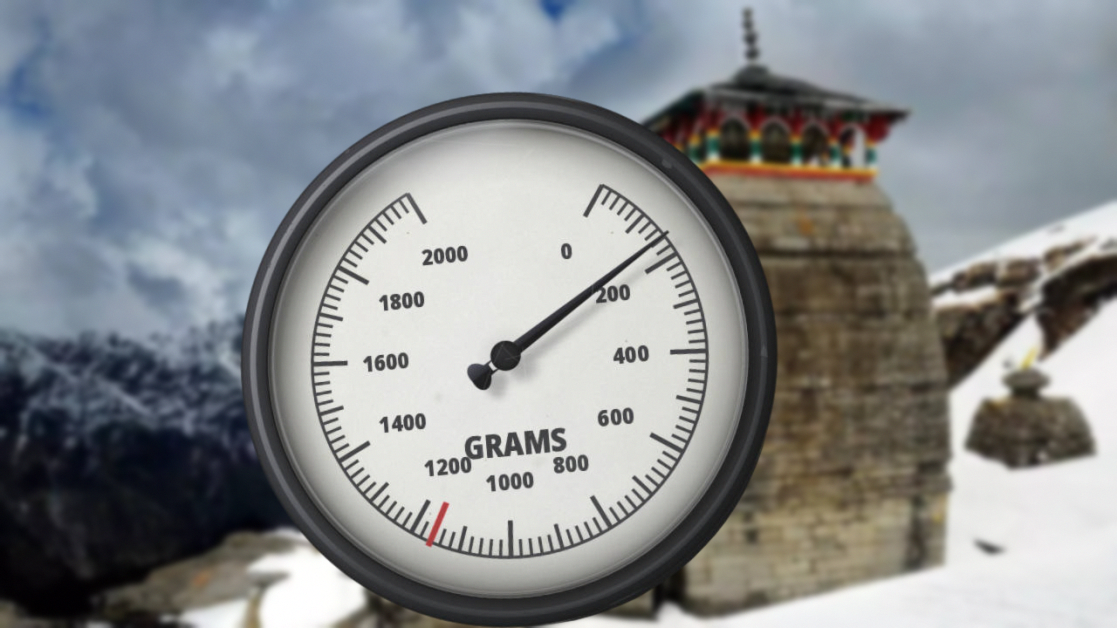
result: {"value": 160, "unit": "g"}
